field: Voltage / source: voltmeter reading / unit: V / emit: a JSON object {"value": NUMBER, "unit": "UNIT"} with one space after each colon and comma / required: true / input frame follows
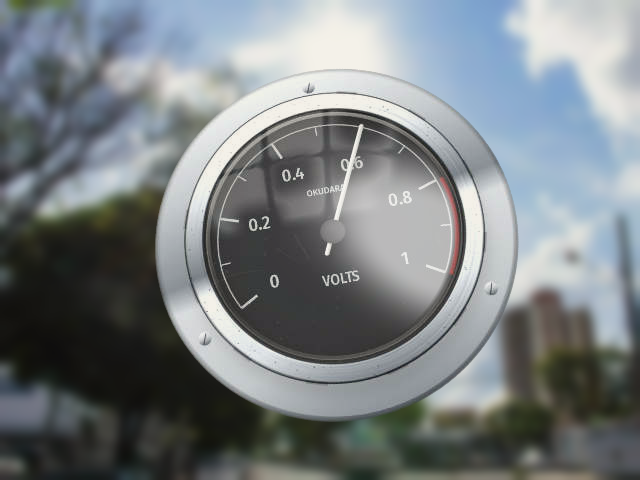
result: {"value": 0.6, "unit": "V"}
